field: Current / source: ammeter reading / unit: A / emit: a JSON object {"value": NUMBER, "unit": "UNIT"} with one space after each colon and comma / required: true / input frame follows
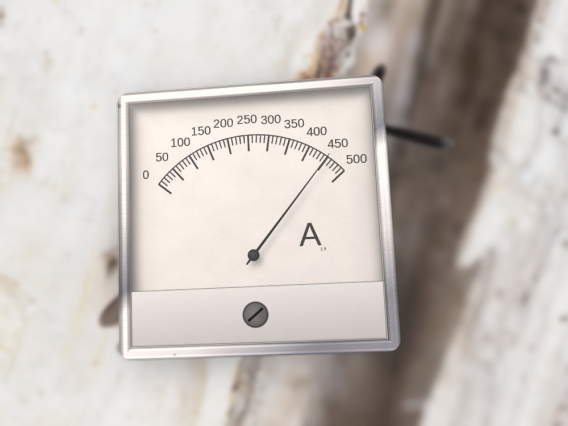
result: {"value": 450, "unit": "A"}
